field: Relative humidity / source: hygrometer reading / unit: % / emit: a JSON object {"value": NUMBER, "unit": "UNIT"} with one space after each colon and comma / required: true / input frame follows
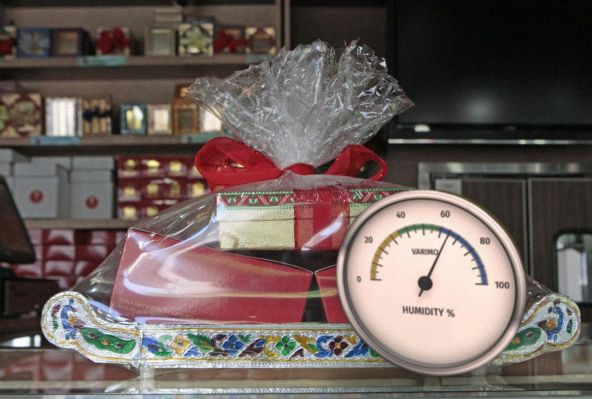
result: {"value": 65, "unit": "%"}
